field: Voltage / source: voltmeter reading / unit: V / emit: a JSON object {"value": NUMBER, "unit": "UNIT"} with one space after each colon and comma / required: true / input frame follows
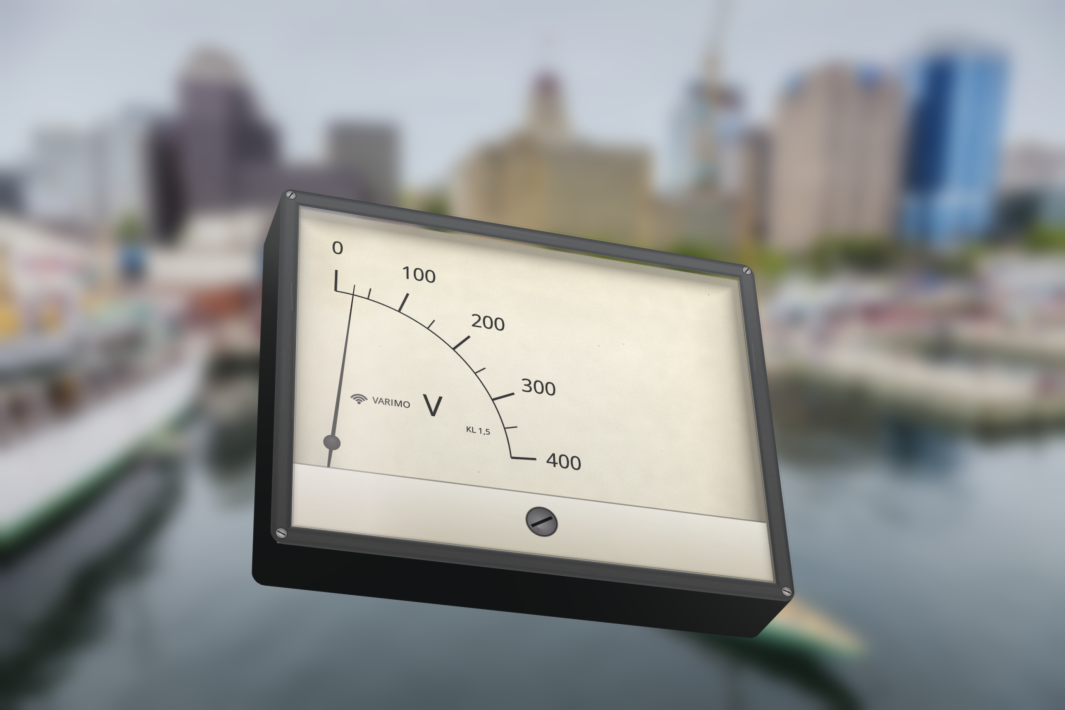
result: {"value": 25, "unit": "V"}
